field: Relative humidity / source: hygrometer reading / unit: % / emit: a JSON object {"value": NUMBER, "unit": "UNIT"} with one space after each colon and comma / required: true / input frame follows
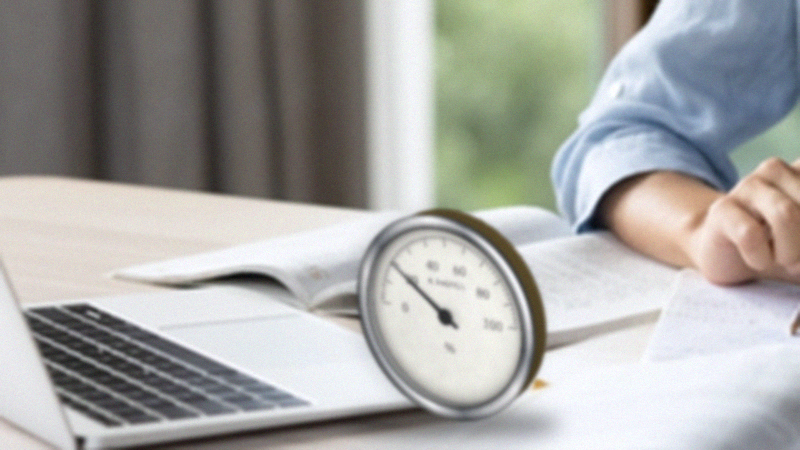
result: {"value": 20, "unit": "%"}
